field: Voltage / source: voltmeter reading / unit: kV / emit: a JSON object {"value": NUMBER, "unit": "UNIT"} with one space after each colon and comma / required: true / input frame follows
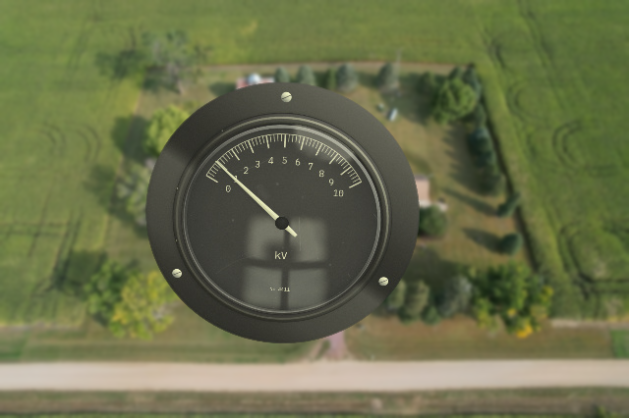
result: {"value": 1, "unit": "kV"}
